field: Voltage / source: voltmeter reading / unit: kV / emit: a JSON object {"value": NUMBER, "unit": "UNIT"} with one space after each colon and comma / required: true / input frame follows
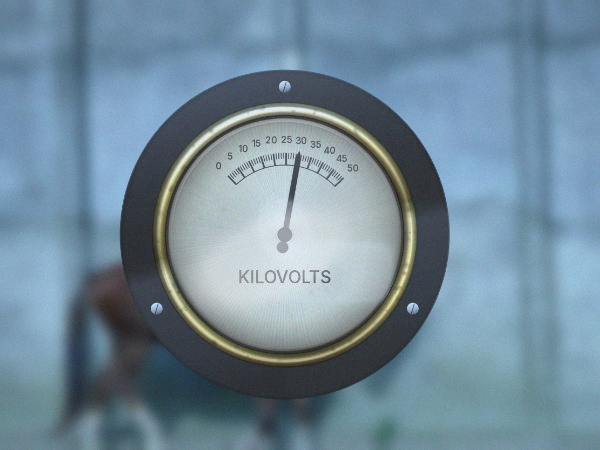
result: {"value": 30, "unit": "kV"}
